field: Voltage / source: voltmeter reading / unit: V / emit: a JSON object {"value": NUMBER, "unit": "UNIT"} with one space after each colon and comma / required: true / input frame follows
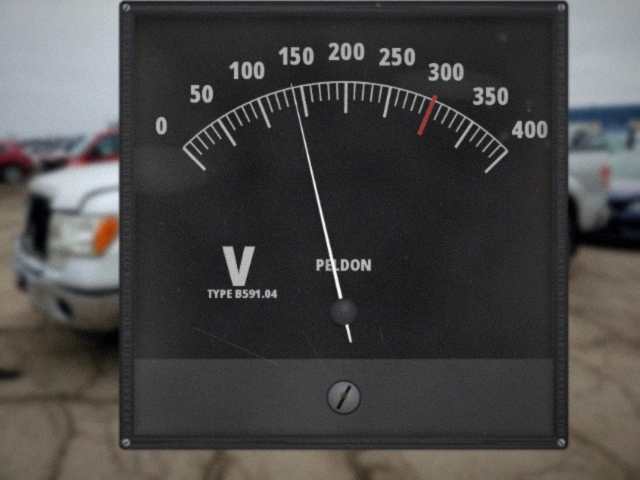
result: {"value": 140, "unit": "V"}
